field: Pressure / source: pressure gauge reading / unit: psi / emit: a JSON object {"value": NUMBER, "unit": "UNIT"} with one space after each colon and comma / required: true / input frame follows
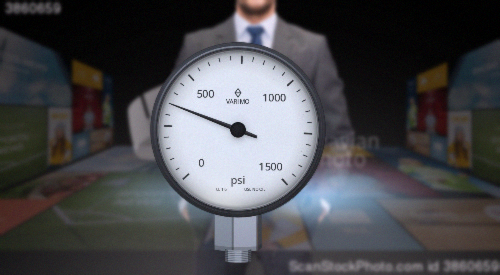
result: {"value": 350, "unit": "psi"}
